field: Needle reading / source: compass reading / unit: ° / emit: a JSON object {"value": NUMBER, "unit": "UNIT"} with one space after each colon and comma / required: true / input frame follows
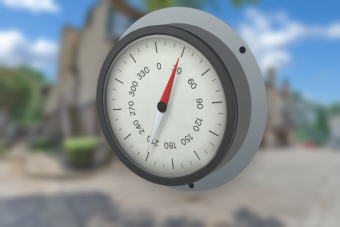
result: {"value": 30, "unit": "°"}
